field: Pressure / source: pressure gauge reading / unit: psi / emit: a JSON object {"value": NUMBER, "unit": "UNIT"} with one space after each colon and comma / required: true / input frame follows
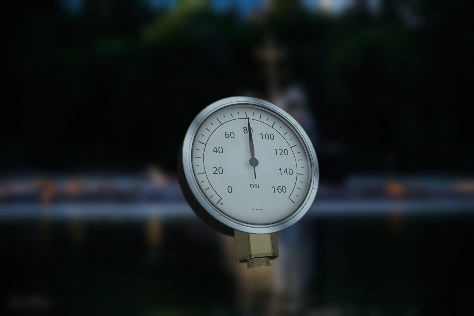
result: {"value": 80, "unit": "psi"}
